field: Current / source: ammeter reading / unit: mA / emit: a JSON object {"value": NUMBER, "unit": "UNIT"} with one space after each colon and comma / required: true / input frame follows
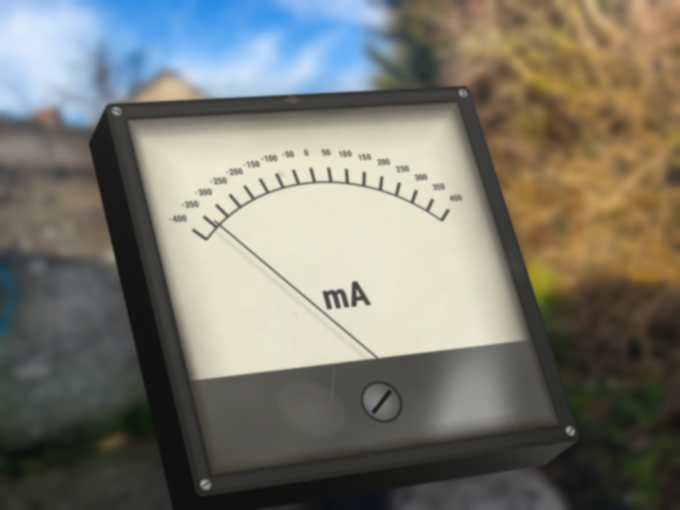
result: {"value": -350, "unit": "mA"}
